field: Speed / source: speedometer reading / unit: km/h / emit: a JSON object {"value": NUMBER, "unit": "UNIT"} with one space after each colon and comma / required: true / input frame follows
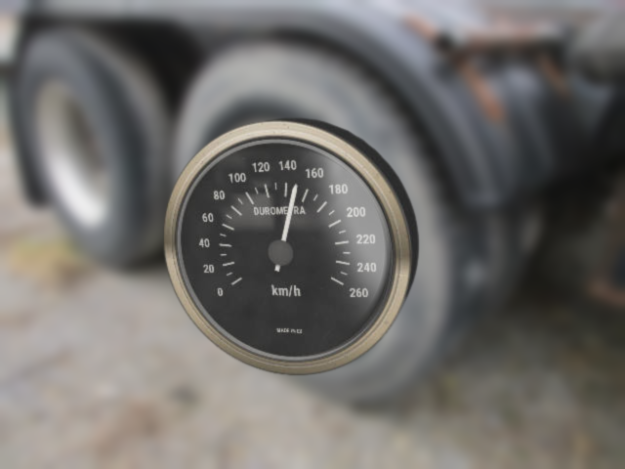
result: {"value": 150, "unit": "km/h"}
